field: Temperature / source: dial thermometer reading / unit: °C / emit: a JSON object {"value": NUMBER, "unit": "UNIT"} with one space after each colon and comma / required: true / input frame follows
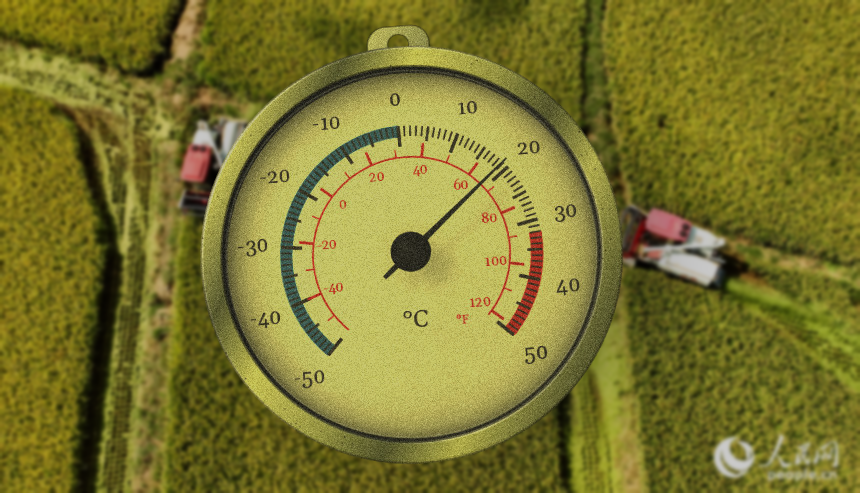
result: {"value": 19, "unit": "°C"}
